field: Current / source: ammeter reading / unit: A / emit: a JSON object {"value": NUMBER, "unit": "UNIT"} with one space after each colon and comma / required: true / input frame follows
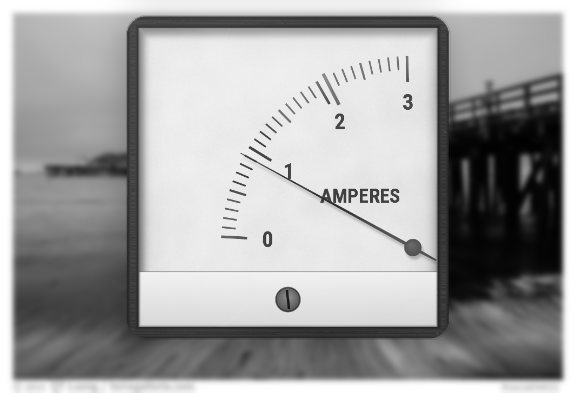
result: {"value": 0.9, "unit": "A"}
